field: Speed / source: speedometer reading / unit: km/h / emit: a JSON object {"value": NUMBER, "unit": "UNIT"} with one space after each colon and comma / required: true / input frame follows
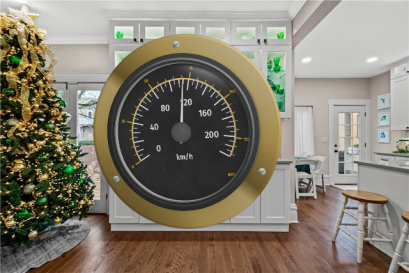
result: {"value": 115, "unit": "km/h"}
